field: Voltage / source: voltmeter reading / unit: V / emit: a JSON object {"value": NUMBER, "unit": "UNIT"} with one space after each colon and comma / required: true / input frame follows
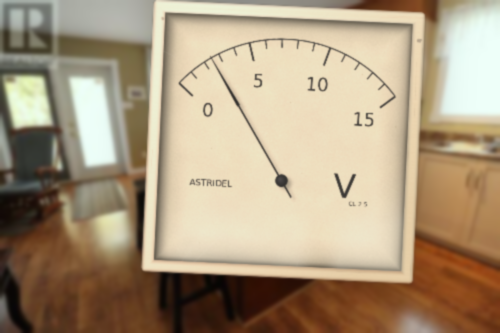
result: {"value": 2.5, "unit": "V"}
